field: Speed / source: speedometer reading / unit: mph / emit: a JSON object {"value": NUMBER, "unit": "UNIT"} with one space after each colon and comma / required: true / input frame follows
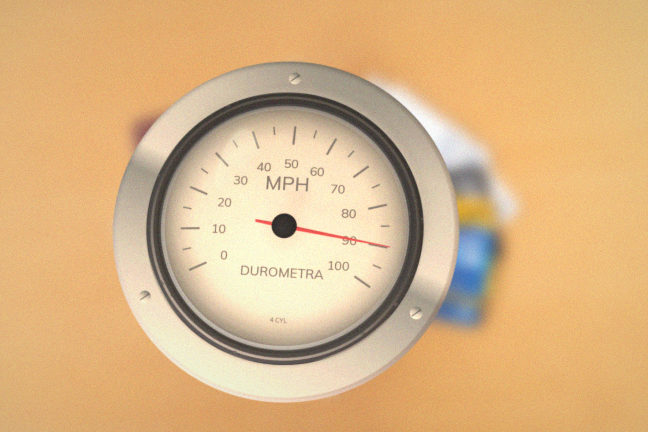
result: {"value": 90, "unit": "mph"}
